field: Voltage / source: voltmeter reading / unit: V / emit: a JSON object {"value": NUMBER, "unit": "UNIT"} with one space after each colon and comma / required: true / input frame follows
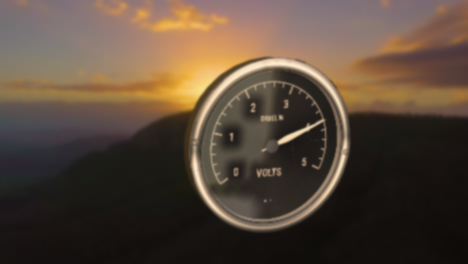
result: {"value": 4, "unit": "V"}
